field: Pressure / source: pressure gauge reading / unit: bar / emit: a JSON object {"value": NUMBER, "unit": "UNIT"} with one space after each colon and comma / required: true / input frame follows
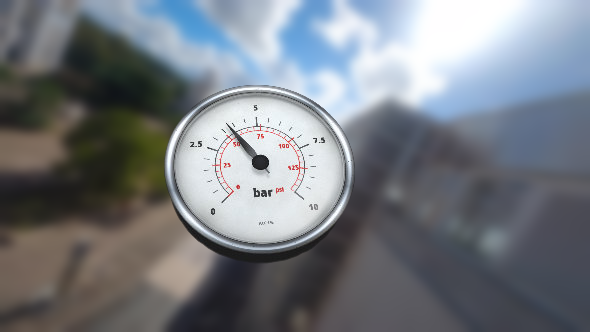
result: {"value": 3.75, "unit": "bar"}
